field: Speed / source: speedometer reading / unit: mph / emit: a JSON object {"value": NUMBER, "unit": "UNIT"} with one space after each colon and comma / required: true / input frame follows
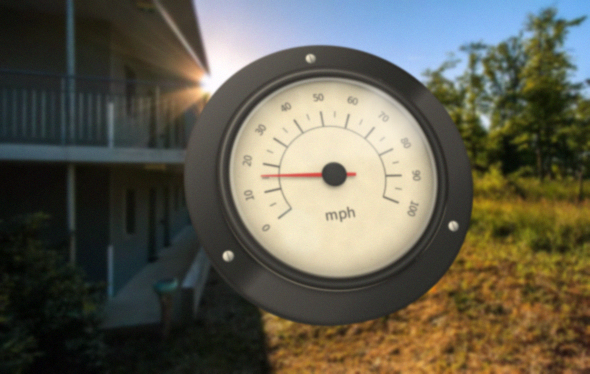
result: {"value": 15, "unit": "mph"}
